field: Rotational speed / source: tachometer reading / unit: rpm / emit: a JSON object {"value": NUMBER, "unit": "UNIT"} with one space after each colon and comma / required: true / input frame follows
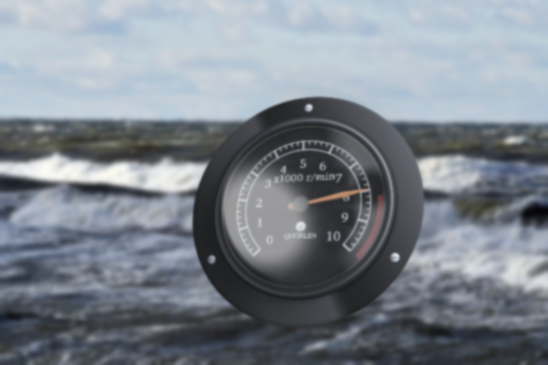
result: {"value": 8000, "unit": "rpm"}
